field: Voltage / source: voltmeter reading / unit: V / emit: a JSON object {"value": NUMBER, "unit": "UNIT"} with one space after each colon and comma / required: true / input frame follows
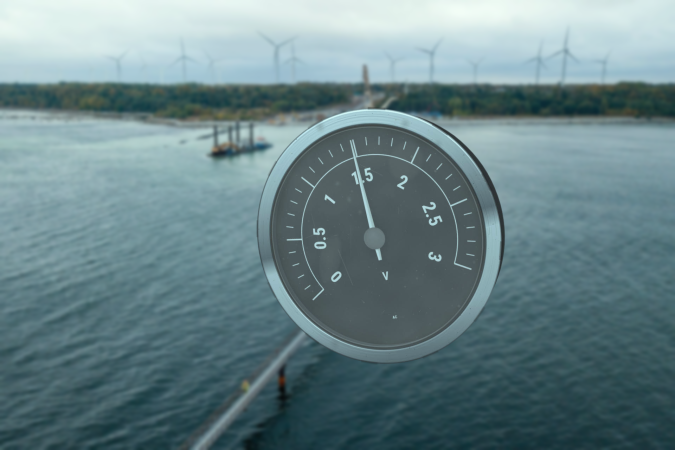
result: {"value": 1.5, "unit": "V"}
